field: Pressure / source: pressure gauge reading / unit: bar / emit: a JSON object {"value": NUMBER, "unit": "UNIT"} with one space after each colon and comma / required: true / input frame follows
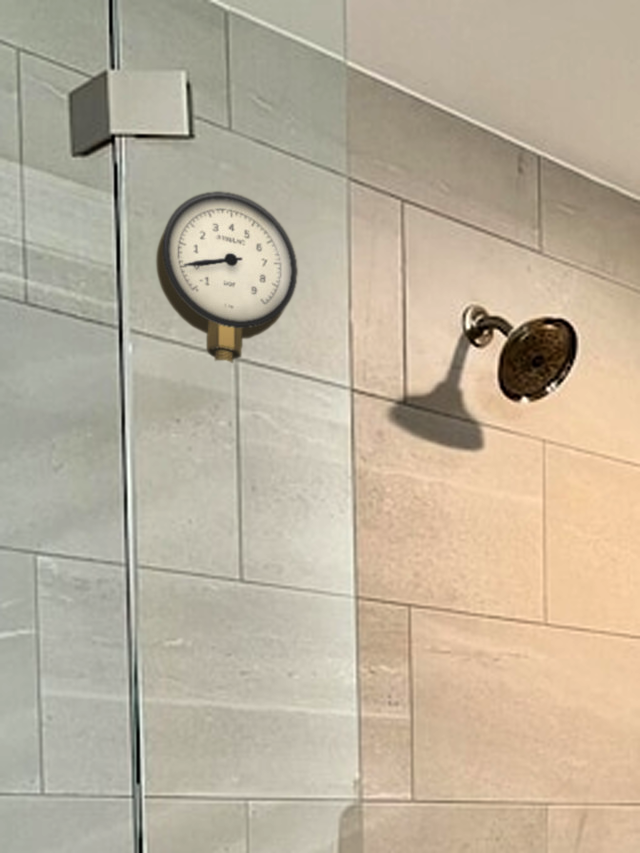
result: {"value": 0, "unit": "bar"}
